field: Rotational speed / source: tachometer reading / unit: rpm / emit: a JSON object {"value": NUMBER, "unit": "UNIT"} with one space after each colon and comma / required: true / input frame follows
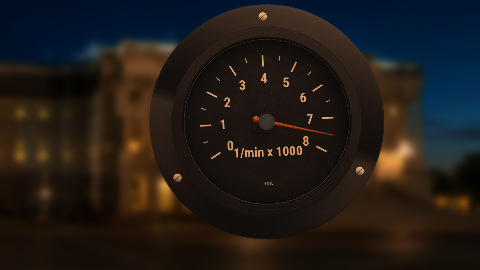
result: {"value": 7500, "unit": "rpm"}
